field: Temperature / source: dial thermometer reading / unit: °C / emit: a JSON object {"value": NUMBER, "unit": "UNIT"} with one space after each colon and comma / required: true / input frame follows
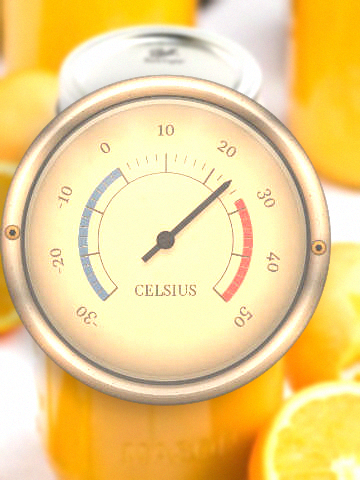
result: {"value": 24, "unit": "°C"}
